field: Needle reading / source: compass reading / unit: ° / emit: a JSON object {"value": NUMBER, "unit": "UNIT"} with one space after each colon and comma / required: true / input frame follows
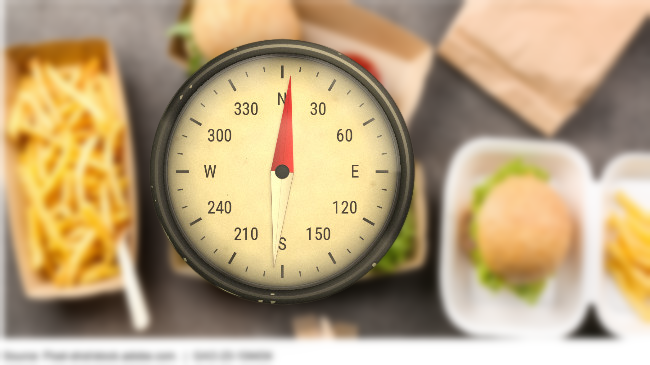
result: {"value": 5, "unit": "°"}
